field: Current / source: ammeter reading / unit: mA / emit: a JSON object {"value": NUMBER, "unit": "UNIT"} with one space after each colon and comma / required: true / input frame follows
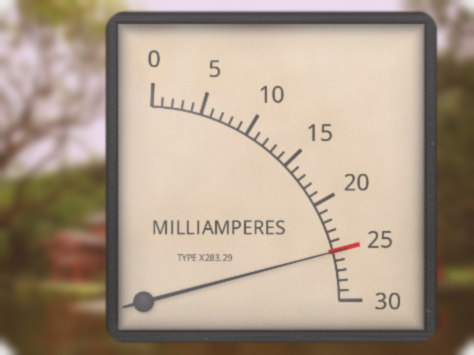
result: {"value": 25, "unit": "mA"}
